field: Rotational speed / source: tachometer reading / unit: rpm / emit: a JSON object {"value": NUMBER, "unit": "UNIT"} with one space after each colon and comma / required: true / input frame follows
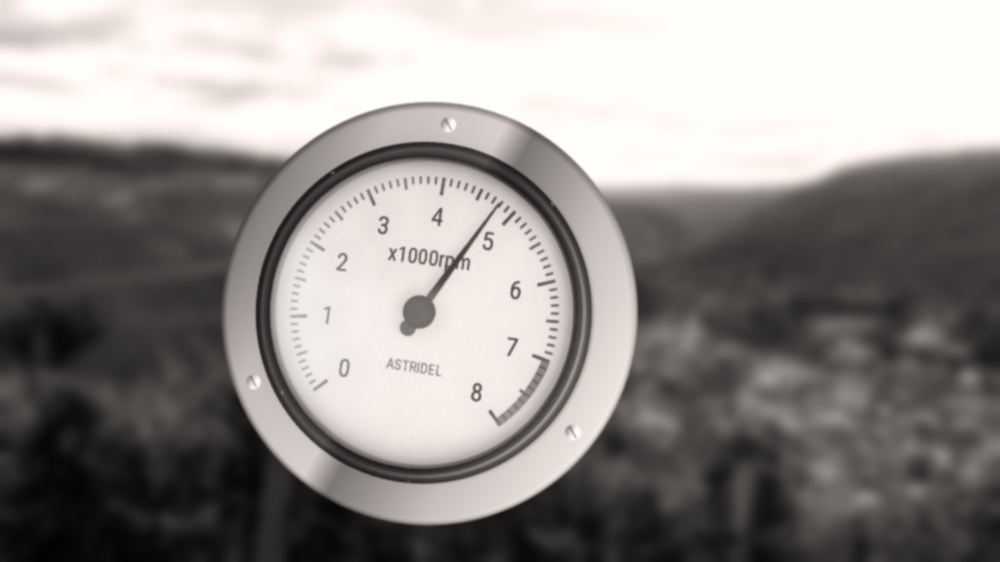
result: {"value": 4800, "unit": "rpm"}
